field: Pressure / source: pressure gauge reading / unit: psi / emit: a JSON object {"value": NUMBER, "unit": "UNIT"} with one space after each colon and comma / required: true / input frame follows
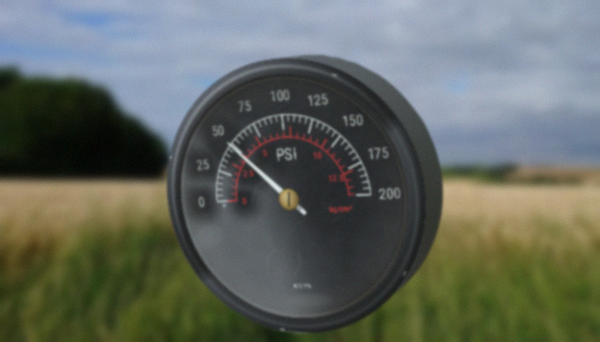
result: {"value": 50, "unit": "psi"}
